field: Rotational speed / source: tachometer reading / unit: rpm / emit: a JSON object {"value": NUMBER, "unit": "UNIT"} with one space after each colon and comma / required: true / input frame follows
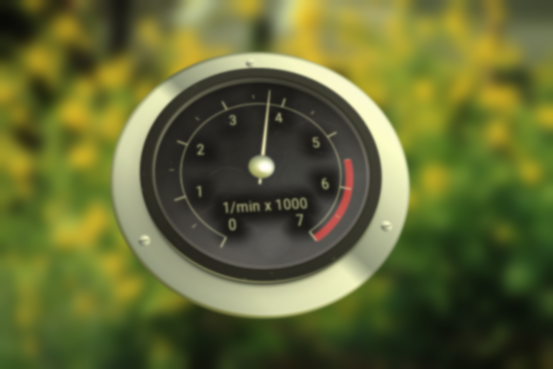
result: {"value": 3750, "unit": "rpm"}
